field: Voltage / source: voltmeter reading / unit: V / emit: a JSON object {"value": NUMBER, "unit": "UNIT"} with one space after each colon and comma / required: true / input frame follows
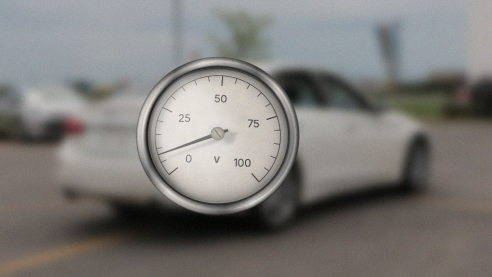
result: {"value": 7.5, "unit": "V"}
